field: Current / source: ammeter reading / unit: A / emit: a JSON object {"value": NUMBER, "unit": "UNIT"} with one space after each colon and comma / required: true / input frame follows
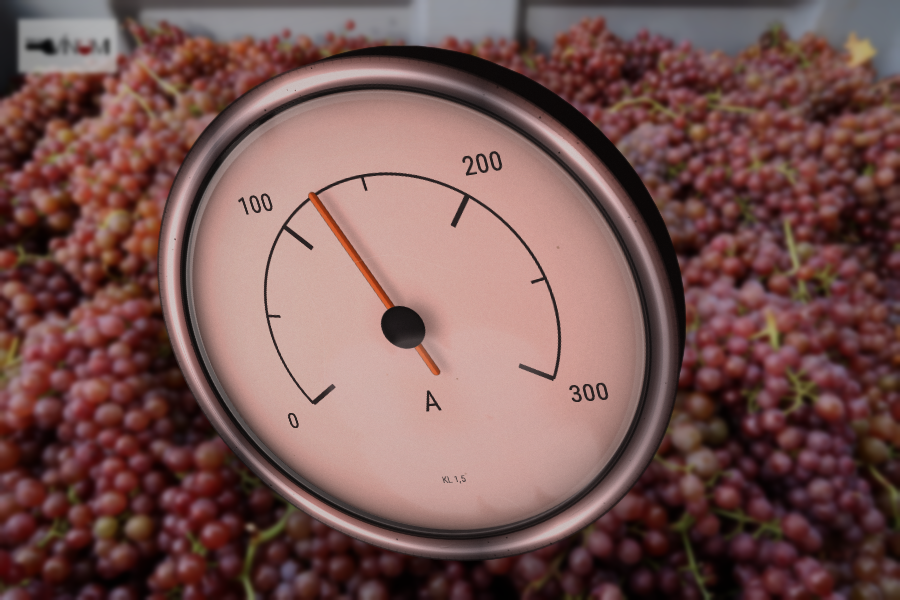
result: {"value": 125, "unit": "A"}
